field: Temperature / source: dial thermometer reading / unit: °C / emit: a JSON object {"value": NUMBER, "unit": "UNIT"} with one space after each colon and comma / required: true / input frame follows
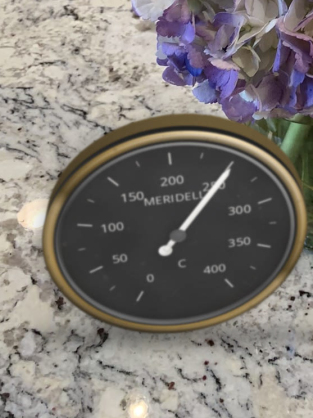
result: {"value": 250, "unit": "°C"}
